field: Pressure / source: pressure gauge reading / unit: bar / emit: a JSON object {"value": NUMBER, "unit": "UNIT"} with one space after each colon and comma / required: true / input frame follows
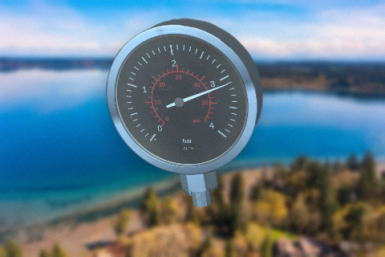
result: {"value": 3.1, "unit": "bar"}
